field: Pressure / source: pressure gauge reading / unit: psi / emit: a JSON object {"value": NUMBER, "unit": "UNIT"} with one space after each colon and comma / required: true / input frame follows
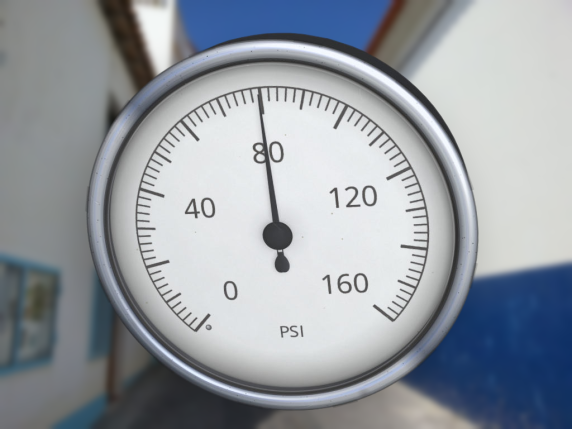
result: {"value": 80, "unit": "psi"}
